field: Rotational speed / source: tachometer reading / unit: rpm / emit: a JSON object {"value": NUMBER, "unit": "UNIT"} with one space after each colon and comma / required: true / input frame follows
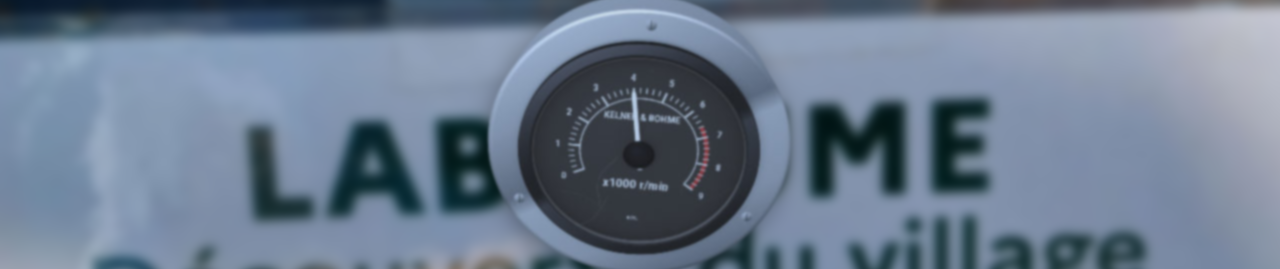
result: {"value": 4000, "unit": "rpm"}
